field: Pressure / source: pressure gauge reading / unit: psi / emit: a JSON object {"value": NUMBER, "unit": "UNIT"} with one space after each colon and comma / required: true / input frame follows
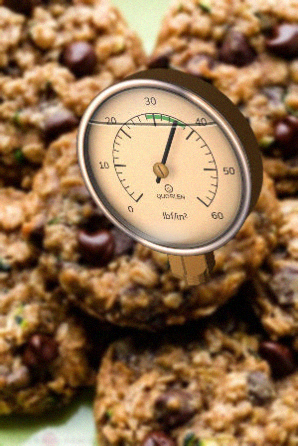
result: {"value": 36, "unit": "psi"}
